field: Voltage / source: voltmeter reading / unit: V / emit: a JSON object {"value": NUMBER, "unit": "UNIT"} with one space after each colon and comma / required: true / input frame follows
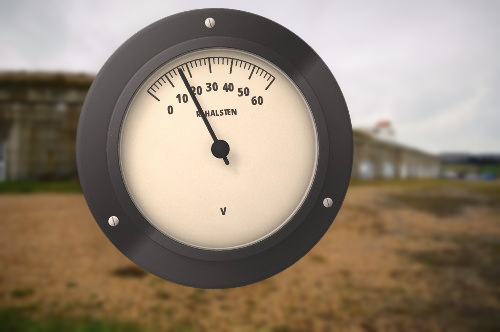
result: {"value": 16, "unit": "V"}
